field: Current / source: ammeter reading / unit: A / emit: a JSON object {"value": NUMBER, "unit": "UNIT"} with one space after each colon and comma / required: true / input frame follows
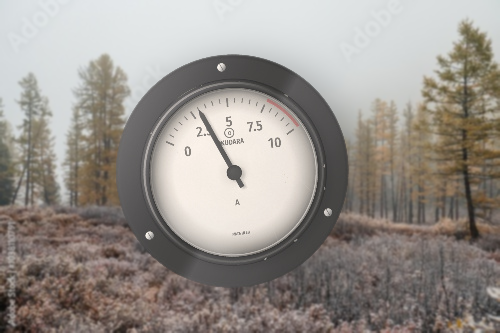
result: {"value": 3, "unit": "A"}
